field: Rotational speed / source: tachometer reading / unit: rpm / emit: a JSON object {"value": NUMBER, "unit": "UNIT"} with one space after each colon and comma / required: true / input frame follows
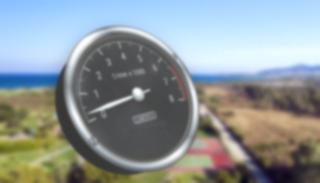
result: {"value": 250, "unit": "rpm"}
